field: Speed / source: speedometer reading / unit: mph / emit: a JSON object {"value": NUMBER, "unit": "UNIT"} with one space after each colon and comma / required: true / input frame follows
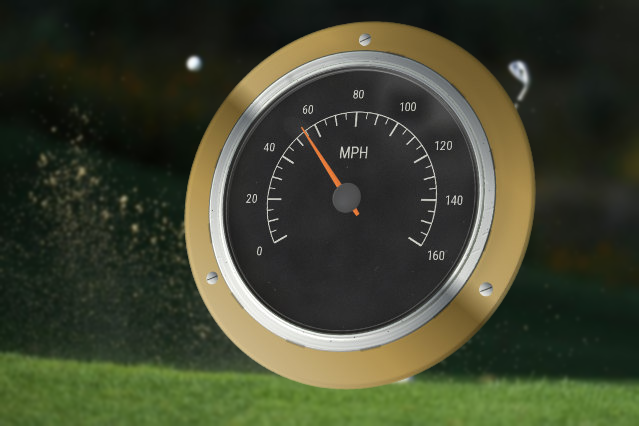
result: {"value": 55, "unit": "mph"}
